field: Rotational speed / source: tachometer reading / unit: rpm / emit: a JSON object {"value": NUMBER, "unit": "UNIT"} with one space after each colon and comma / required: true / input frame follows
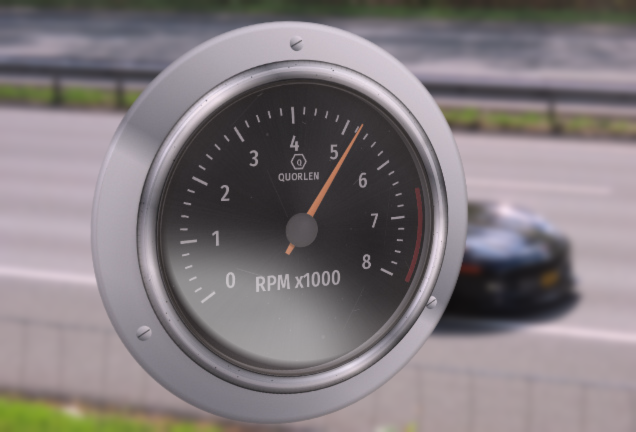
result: {"value": 5200, "unit": "rpm"}
